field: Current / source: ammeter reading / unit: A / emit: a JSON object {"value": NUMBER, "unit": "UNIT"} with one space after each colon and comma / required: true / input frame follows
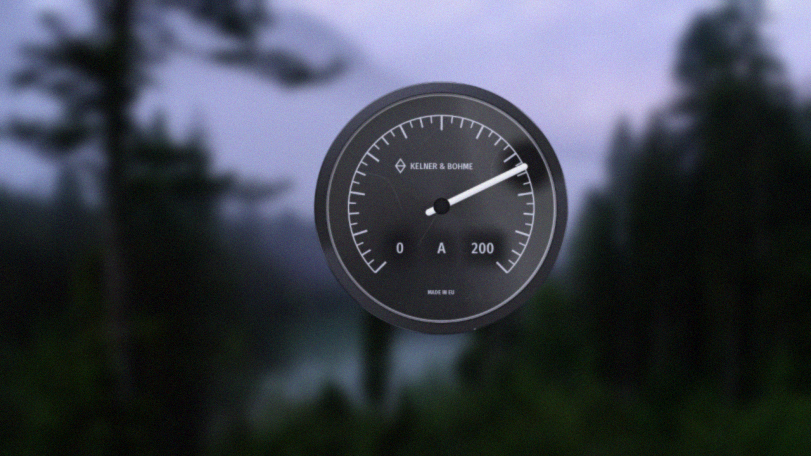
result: {"value": 147.5, "unit": "A"}
